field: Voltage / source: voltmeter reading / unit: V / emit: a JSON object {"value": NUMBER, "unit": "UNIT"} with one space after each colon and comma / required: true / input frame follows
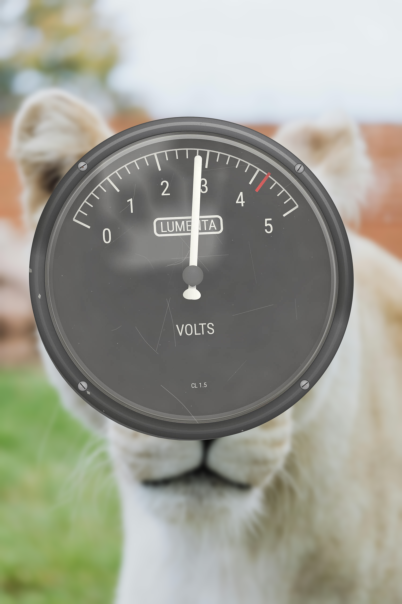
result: {"value": 2.8, "unit": "V"}
